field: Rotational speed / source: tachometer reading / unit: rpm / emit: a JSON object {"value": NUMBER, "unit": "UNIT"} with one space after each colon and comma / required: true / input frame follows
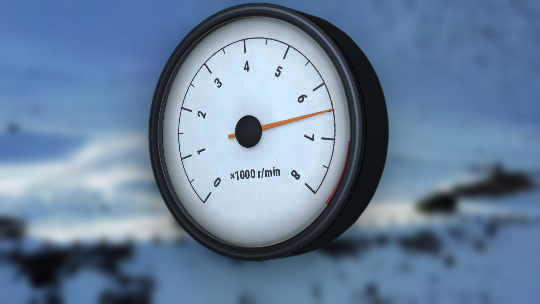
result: {"value": 6500, "unit": "rpm"}
